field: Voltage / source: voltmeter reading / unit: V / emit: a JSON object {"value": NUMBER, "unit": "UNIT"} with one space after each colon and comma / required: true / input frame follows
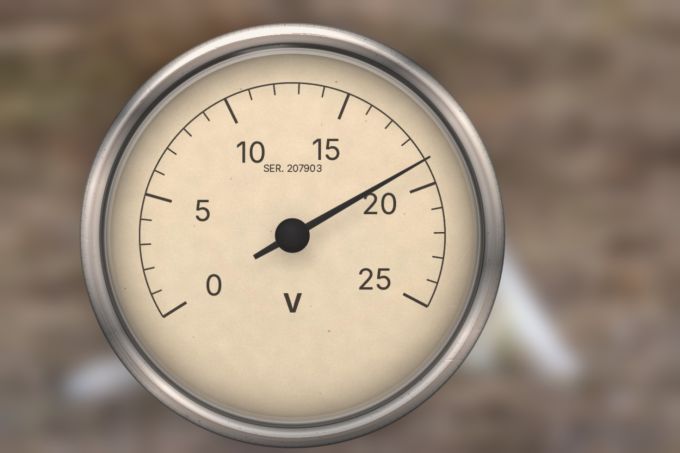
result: {"value": 19, "unit": "V"}
